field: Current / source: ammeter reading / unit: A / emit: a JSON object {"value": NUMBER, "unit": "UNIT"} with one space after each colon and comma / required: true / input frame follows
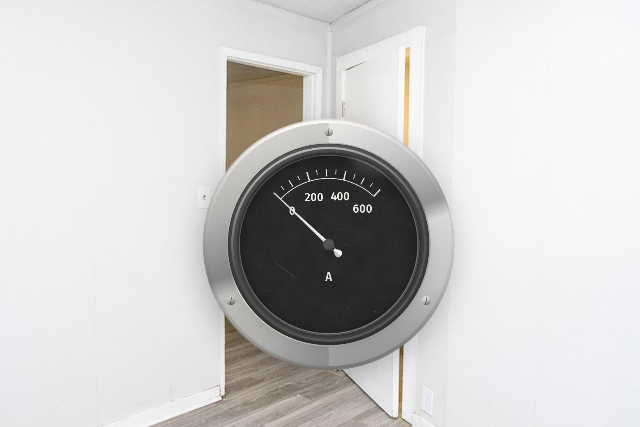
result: {"value": 0, "unit": "A"}
